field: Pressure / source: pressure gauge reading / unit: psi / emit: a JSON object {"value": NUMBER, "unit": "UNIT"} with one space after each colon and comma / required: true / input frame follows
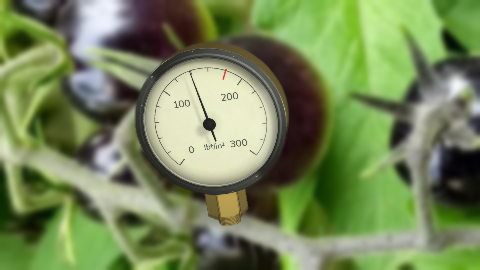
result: {"value": 140, "unit": "psi"}
